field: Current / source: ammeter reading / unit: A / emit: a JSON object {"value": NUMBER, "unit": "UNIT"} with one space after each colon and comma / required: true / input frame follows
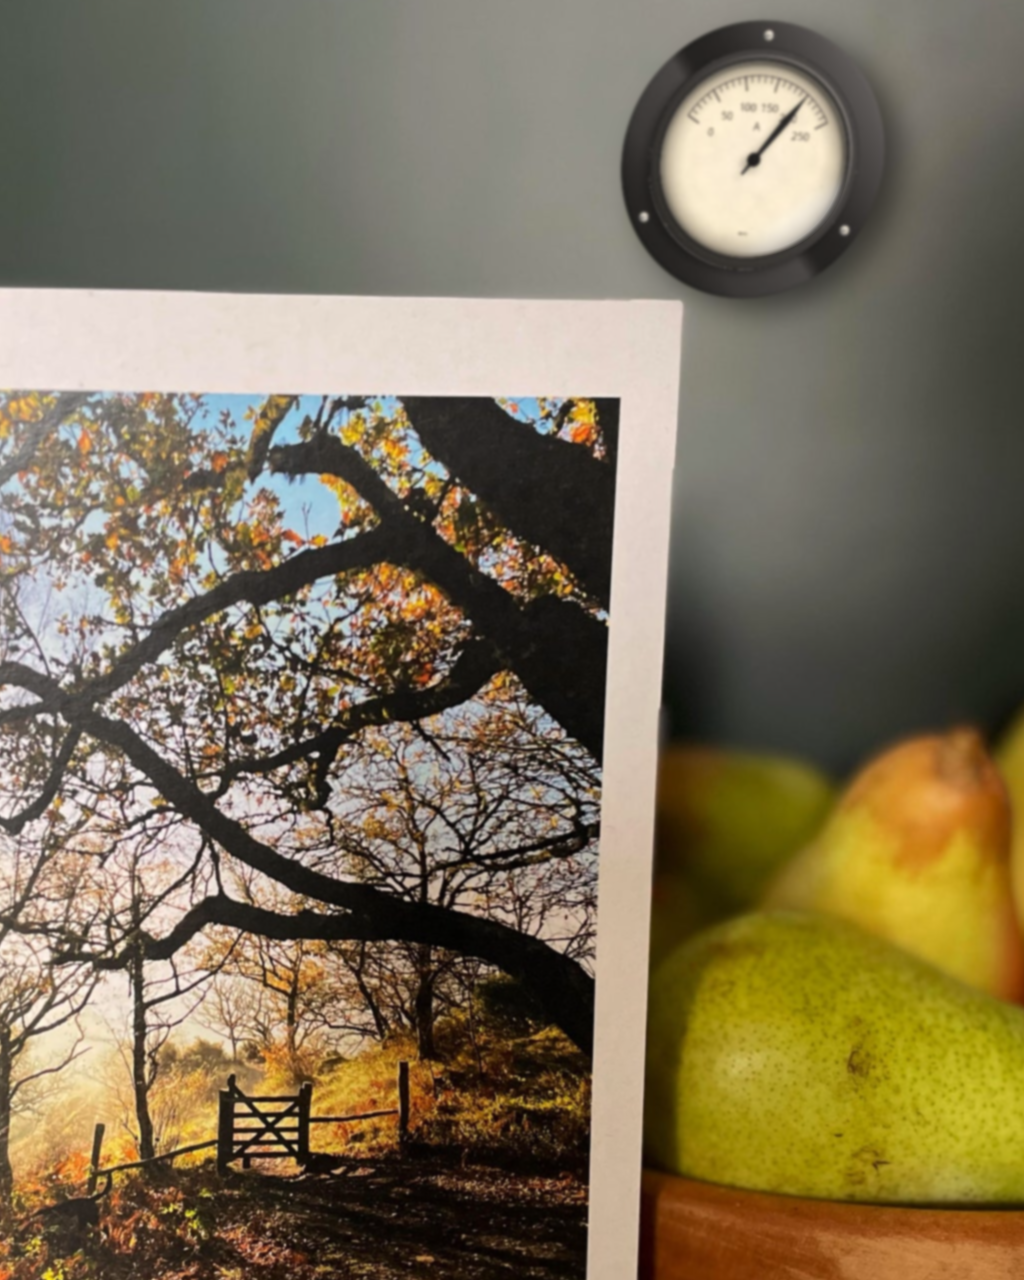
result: {"value": 200, "unit": "A"}
